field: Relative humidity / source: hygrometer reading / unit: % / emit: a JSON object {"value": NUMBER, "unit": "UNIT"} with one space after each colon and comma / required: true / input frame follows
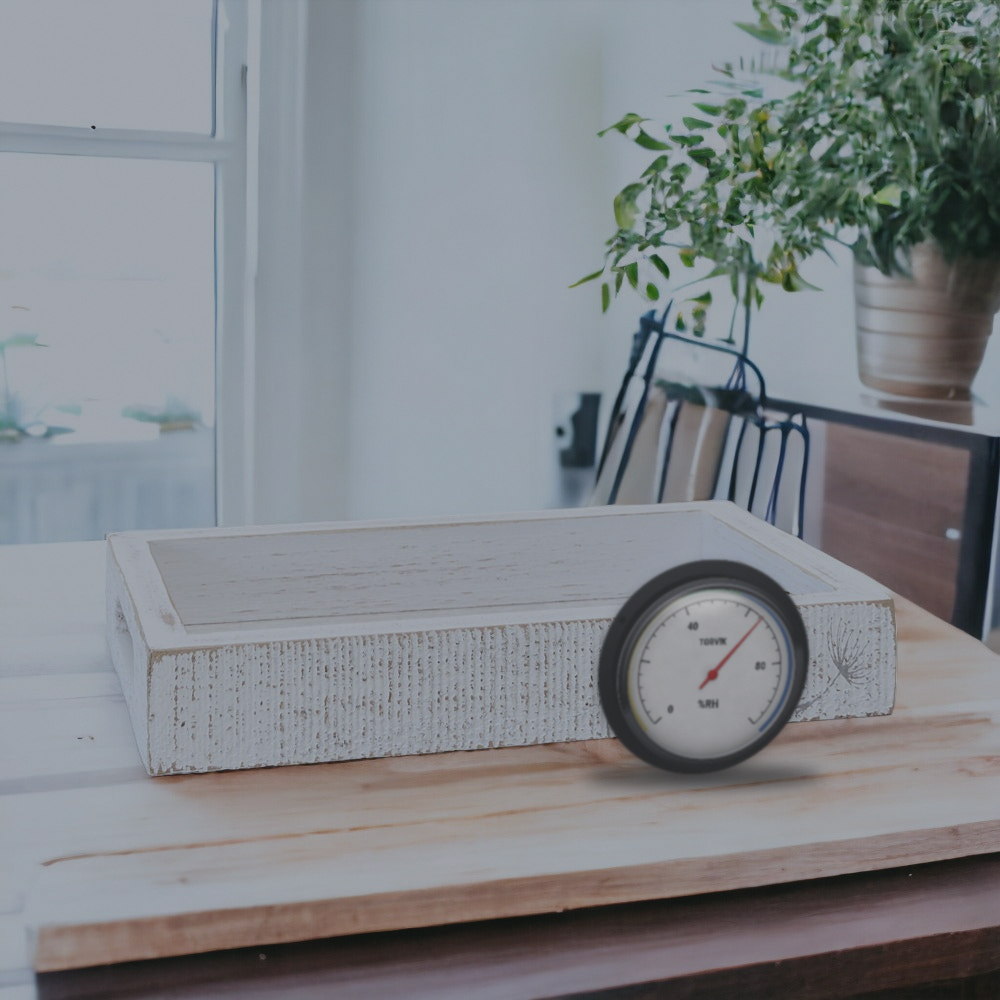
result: {"value": 64, "unit": "%"}
